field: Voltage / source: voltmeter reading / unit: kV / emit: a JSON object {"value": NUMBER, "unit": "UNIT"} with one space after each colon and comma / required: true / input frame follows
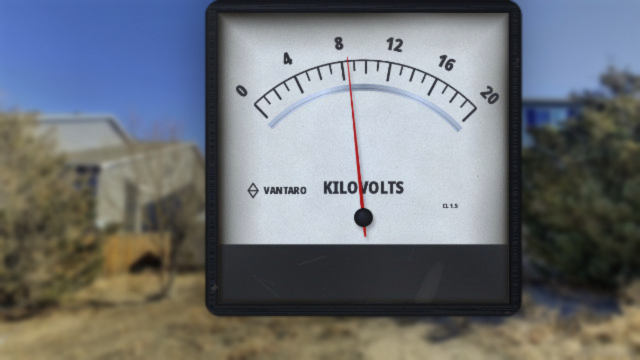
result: {"value": 8.5, "unit": "kV"}
